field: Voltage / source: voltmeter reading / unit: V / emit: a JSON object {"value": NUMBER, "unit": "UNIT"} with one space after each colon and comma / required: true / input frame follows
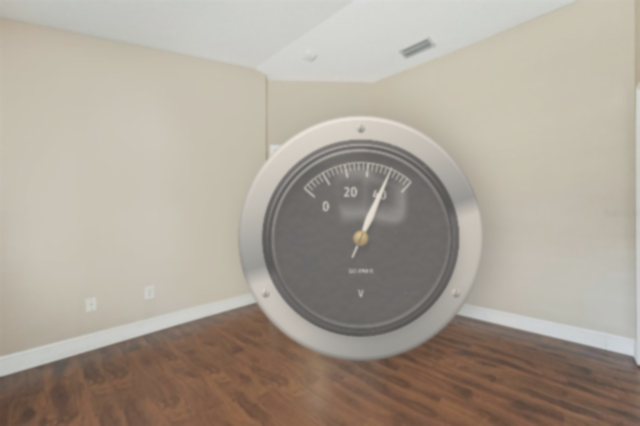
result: {"value": 40, "unit": "V"}
